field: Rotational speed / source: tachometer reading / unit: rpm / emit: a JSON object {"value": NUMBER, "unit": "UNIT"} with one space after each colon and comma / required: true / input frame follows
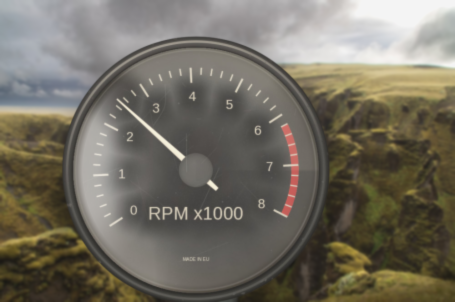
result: {"value": 2500, "unit": "rpm"}
